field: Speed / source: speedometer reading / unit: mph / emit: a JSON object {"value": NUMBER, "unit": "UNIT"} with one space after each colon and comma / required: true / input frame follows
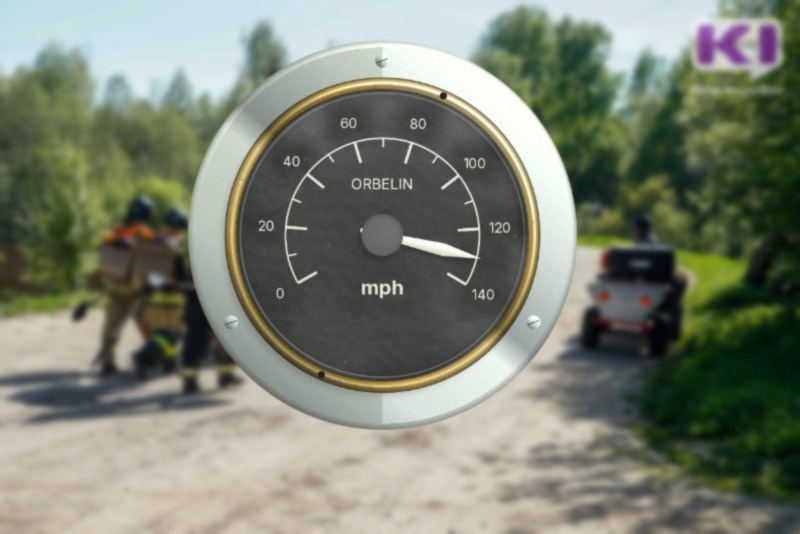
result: {"value": 130, "unit": "mph"}
